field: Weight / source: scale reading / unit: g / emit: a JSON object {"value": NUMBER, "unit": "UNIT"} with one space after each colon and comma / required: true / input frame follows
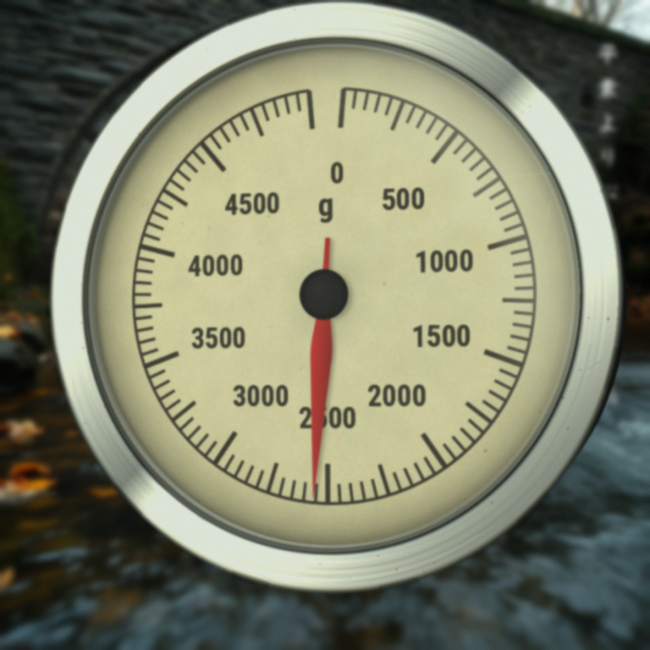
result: {"value": 2550, "unit": "g"}
